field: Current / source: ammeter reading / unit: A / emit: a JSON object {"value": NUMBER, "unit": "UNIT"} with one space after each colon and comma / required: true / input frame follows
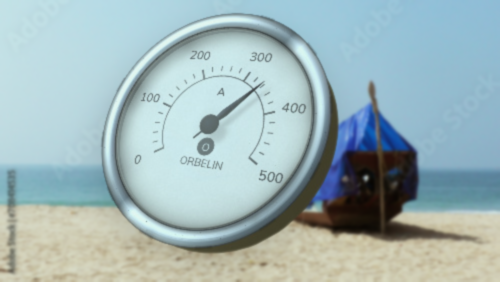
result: {"value": 340, "unit": "A"}
